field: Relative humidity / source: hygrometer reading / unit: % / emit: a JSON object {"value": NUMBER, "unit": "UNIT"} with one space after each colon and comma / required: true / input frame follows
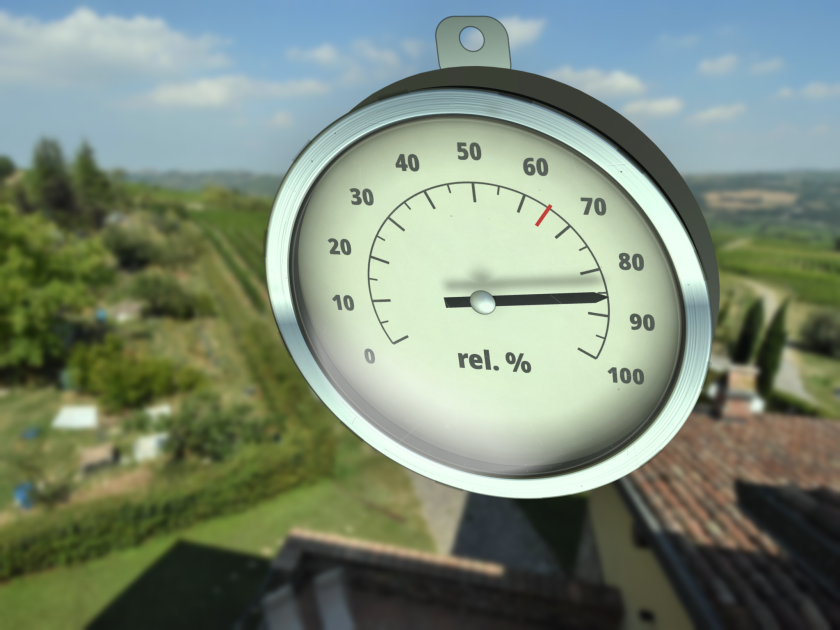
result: {"value": 85, "unit": "%"}
